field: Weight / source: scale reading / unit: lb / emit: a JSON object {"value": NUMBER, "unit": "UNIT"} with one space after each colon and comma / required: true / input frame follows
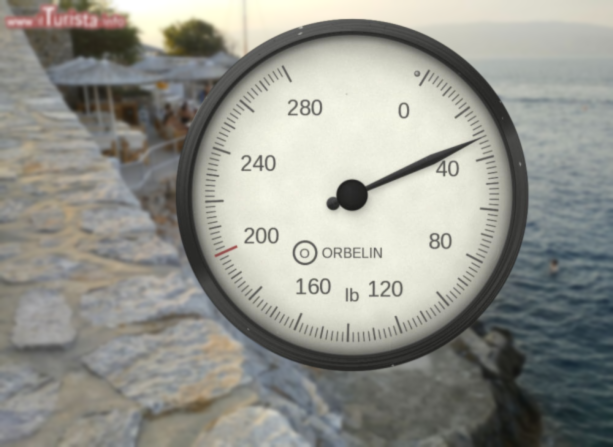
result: {"value": 32, "unit": "lb"}
